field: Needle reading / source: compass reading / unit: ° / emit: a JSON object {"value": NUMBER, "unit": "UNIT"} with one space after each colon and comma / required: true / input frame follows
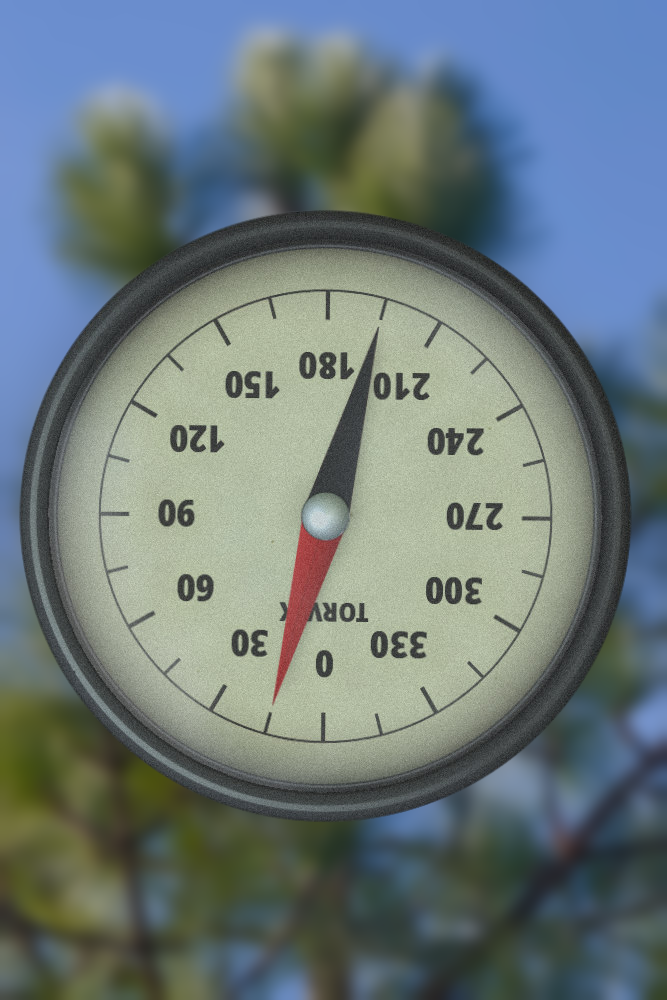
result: {"value": 15, "unit": "°"}
